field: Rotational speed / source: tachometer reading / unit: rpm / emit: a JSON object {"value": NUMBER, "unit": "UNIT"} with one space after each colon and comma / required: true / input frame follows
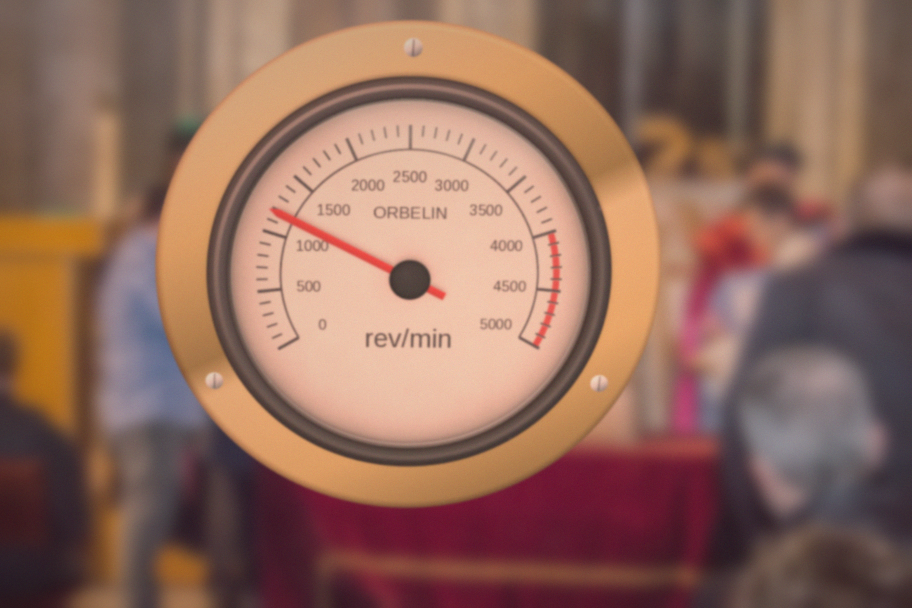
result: {"value": 1200, "unit": "rpm"}
